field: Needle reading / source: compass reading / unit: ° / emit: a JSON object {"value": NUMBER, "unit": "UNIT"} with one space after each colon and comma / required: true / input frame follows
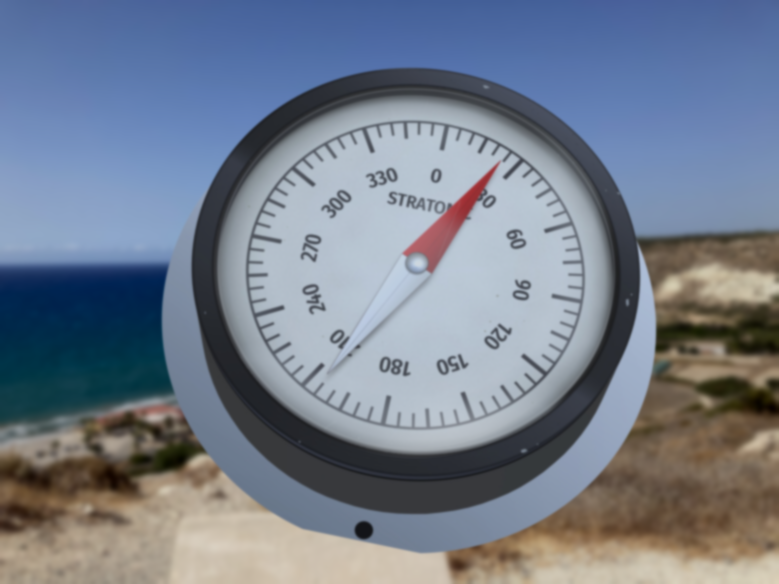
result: {"value": 25, "unit": "°"}
